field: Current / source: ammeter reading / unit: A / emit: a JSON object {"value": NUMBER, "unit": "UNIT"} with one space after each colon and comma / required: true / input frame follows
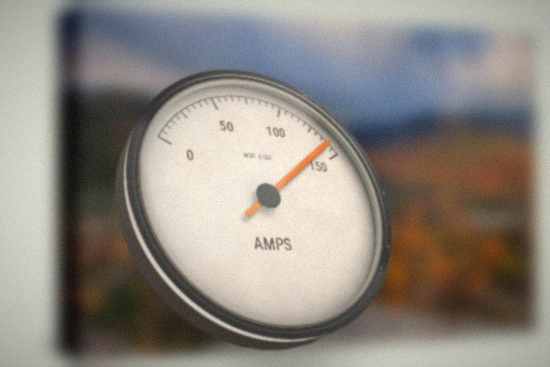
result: {"value": 140, "unit": "A"}
